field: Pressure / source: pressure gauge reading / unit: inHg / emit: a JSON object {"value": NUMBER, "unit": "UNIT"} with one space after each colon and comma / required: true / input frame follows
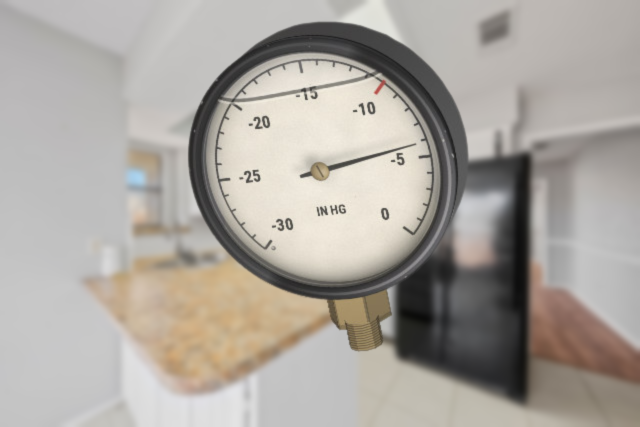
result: {"value": -6, "unit": "inHg"}
